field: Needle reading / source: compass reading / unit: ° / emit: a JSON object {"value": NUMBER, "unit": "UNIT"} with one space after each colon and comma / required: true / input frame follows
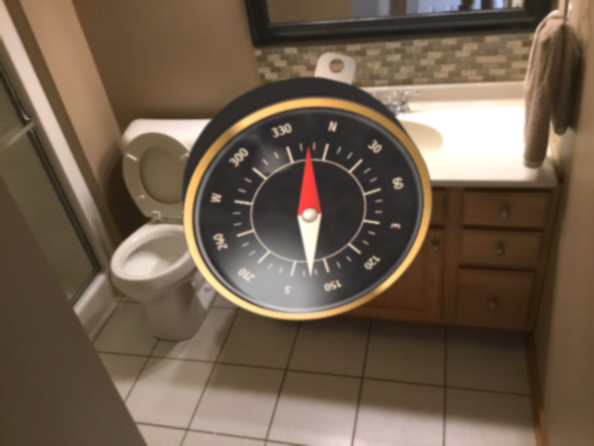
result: {"value": 345, "unit": "°"}
